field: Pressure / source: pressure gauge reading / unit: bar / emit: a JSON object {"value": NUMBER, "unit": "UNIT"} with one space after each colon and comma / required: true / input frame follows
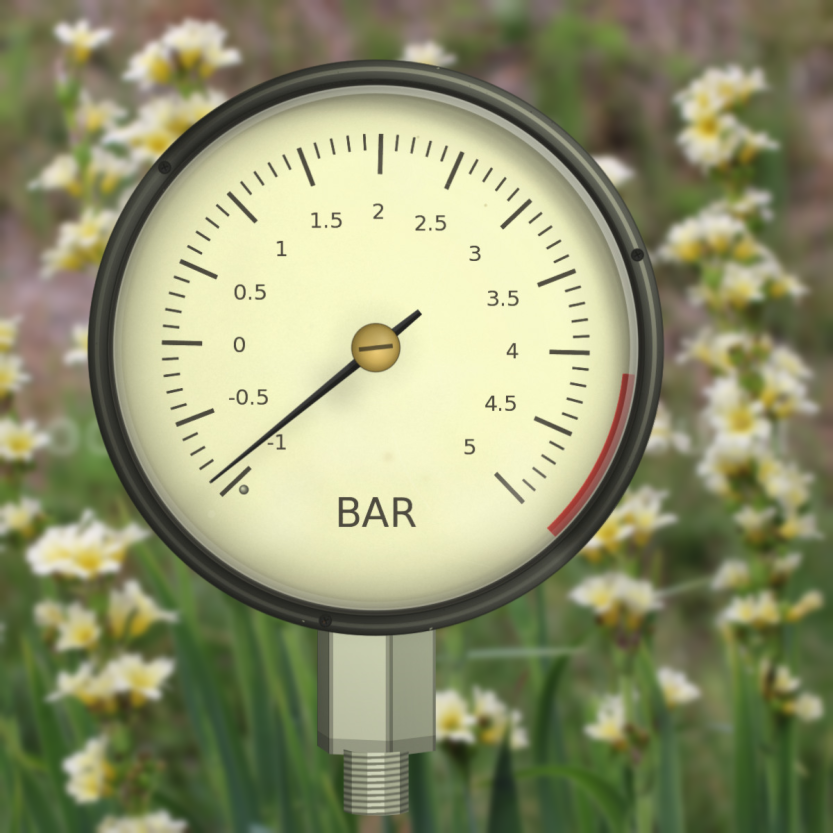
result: {"value": -0.9, "unit": "bar"}
